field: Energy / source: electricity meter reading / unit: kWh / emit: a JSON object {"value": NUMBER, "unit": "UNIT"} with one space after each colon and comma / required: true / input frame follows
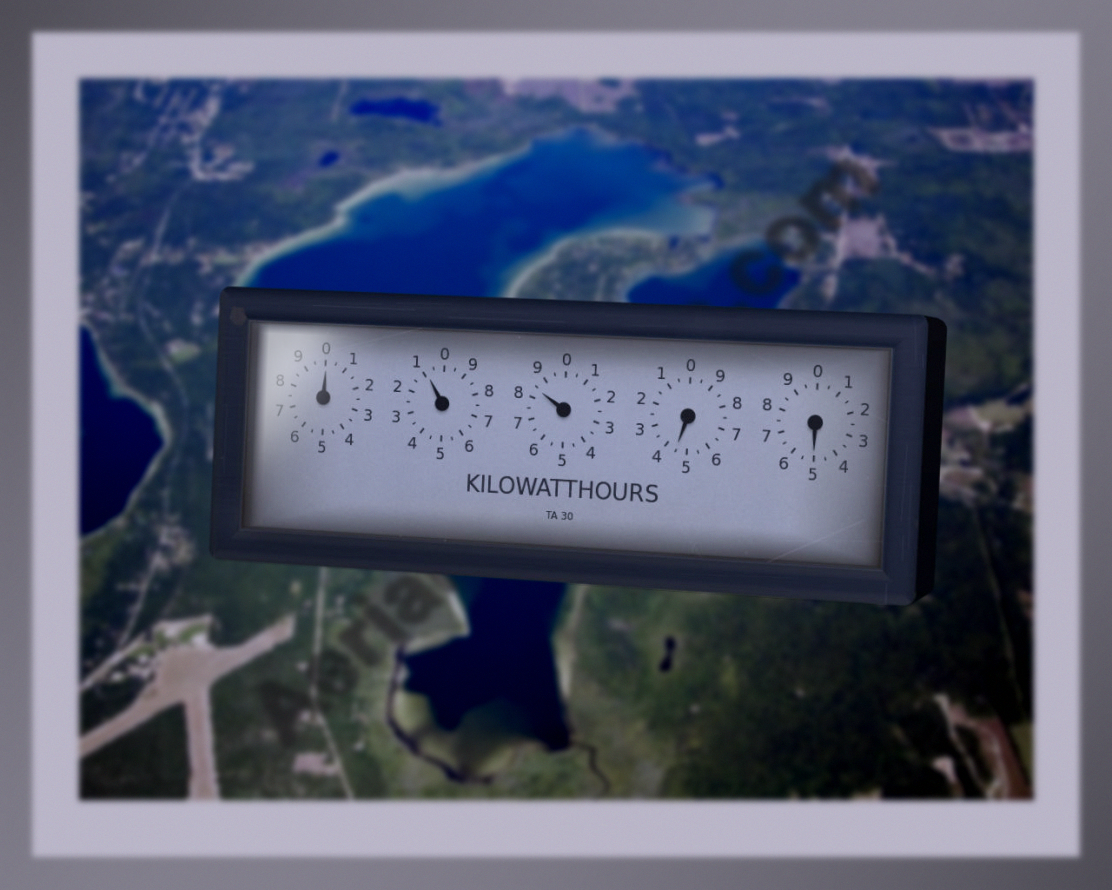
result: {"value": 845, "unit": "kWh"}
